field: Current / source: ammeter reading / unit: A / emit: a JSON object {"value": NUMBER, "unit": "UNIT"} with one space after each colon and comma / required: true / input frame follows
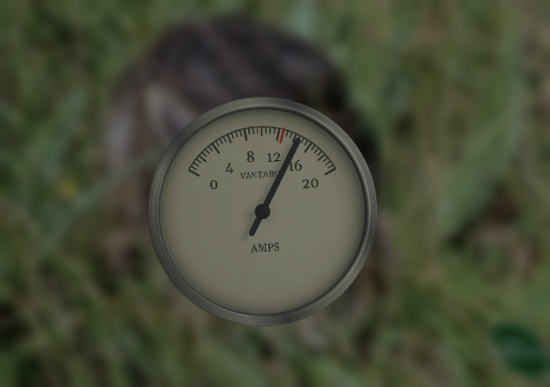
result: {"value": 14.5, "unit": "A"}
